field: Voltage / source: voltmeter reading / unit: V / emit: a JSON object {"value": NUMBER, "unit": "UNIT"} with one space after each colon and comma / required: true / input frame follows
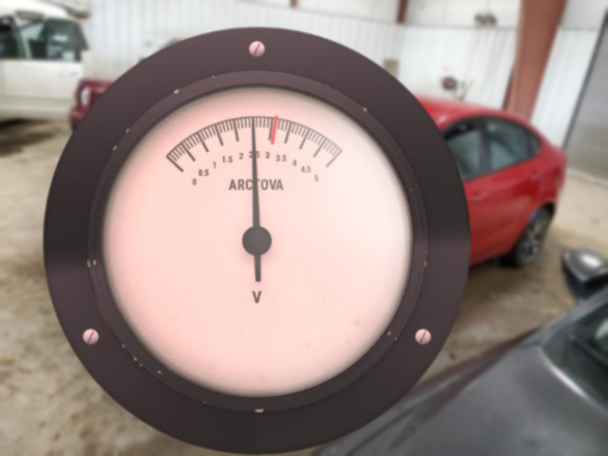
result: {"value": 2.5, "unit": "V"}
